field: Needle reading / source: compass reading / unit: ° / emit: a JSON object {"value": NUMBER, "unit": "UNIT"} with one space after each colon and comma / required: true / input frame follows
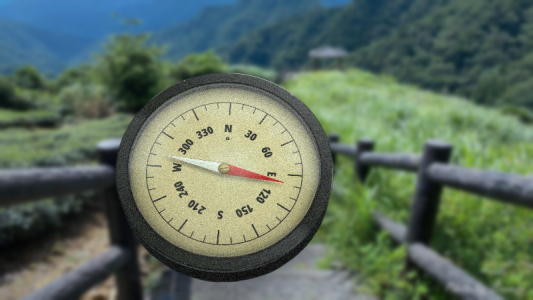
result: {"value": 100, "unit": "°"}
